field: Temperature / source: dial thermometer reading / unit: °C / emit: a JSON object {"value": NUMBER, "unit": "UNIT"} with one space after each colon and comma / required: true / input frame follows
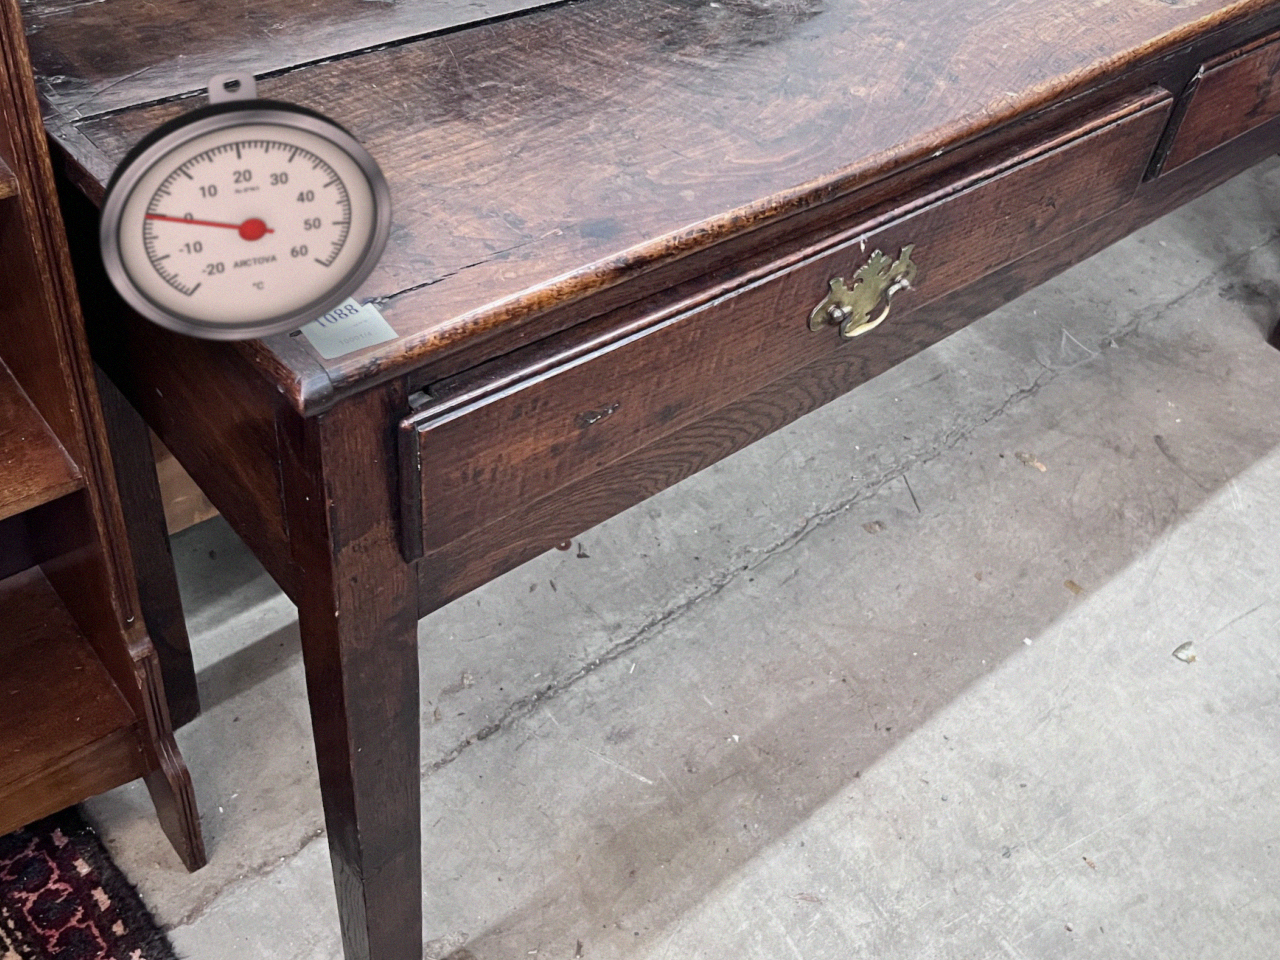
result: {"value": 0, "unit": "°C"}
